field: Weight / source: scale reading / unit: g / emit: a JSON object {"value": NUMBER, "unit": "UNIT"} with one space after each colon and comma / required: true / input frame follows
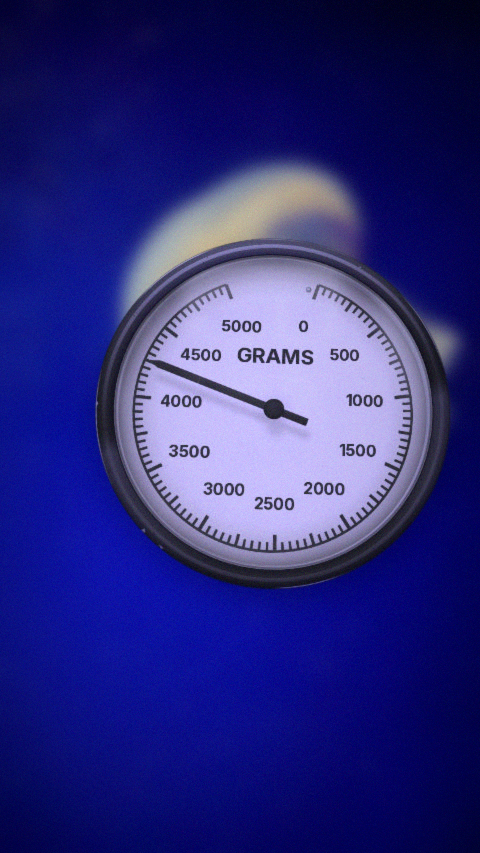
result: {"value": 4250, "unit": "g"}
